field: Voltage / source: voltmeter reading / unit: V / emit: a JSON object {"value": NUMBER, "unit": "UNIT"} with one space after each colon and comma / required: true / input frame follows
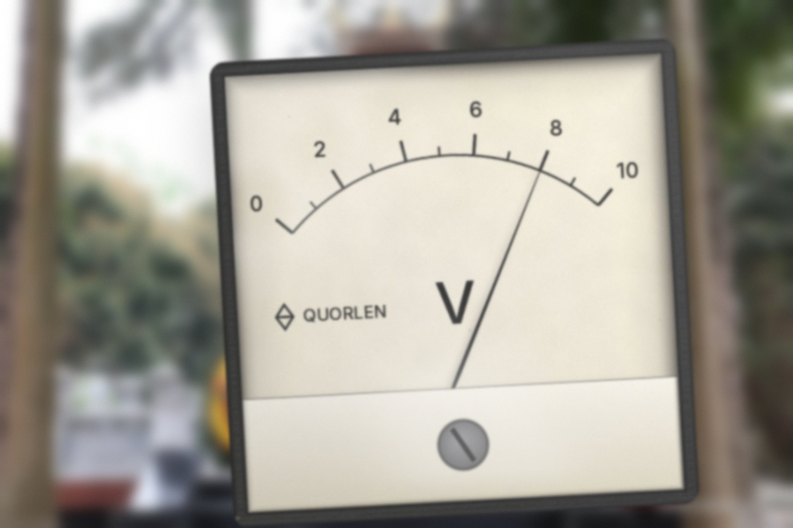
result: {"value": 8, "unit": "V"}
